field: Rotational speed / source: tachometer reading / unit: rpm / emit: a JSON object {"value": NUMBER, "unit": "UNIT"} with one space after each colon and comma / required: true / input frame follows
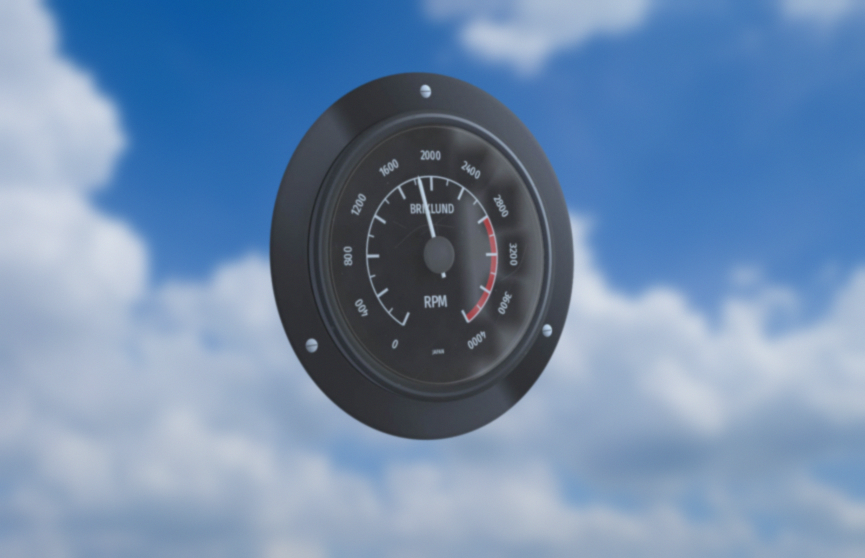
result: {"value": 1800, "unit": "rpm"}
